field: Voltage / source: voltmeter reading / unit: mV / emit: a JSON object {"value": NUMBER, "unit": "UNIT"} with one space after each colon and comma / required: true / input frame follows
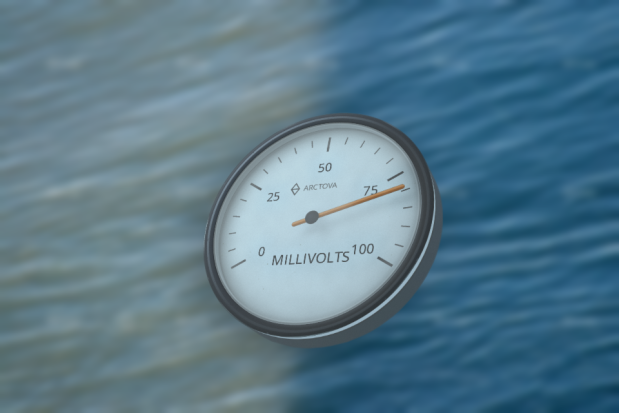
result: {"value": 80, "unit": "mV"}
